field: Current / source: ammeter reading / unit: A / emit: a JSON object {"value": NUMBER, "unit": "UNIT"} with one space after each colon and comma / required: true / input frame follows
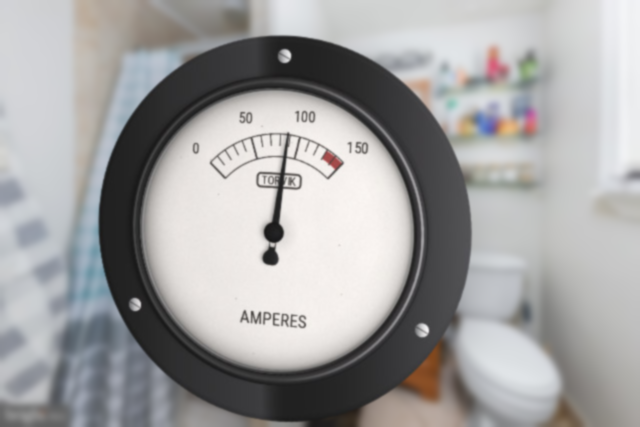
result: {"value": 90, "unit": "A"}
